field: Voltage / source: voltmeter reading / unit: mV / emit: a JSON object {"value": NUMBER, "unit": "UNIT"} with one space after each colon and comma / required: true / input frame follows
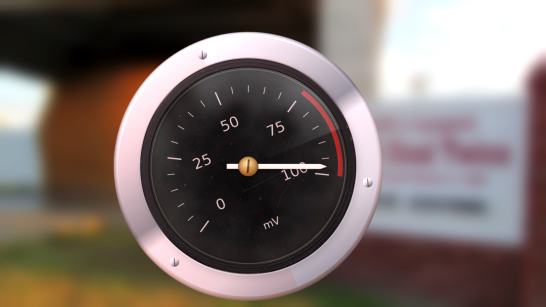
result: {"value": 97.5, "unit": "mV"}
